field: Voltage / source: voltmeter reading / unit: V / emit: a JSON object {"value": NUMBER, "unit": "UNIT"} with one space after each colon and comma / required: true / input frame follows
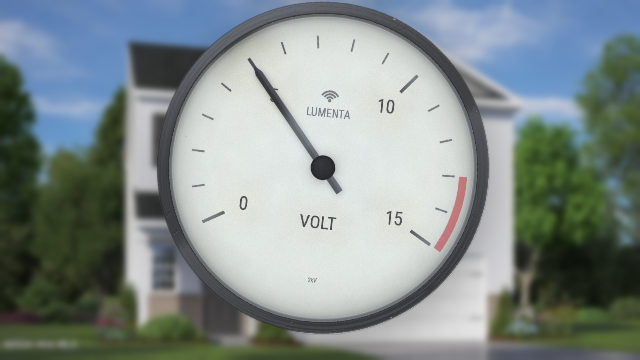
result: {"value": 5, "unit": "V"}
